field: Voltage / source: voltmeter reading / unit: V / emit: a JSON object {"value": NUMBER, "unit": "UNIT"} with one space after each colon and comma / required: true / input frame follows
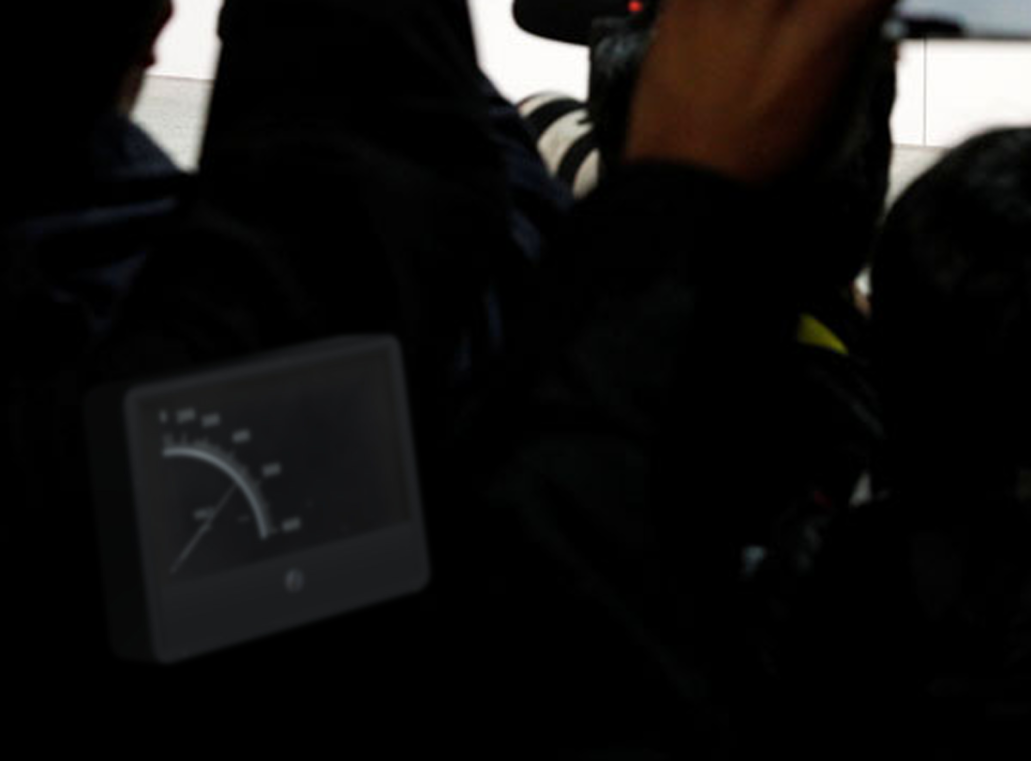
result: {"value": 450, "unit": "V"}
